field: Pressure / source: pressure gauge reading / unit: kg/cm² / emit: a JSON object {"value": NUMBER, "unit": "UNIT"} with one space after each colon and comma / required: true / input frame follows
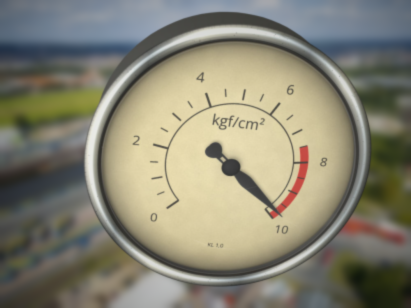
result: {"value": 9.75, "unit": "kg/cm²"}
